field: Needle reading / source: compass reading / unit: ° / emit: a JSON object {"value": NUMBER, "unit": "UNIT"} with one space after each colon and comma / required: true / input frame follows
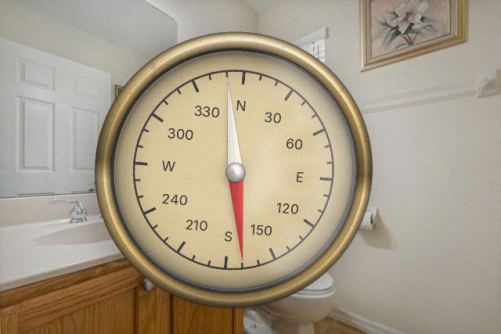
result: {"value": 170, "unit": "°"}
